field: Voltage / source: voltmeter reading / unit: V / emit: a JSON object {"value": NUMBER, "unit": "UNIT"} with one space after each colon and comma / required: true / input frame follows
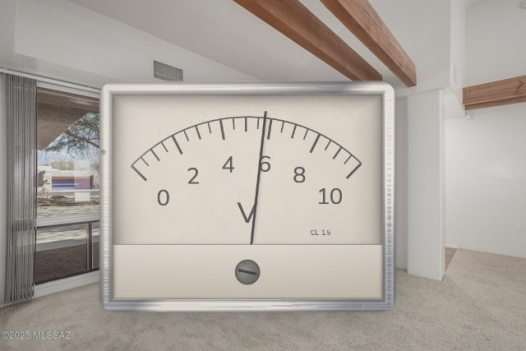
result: {"value": 5.75, "unit": "V"}
